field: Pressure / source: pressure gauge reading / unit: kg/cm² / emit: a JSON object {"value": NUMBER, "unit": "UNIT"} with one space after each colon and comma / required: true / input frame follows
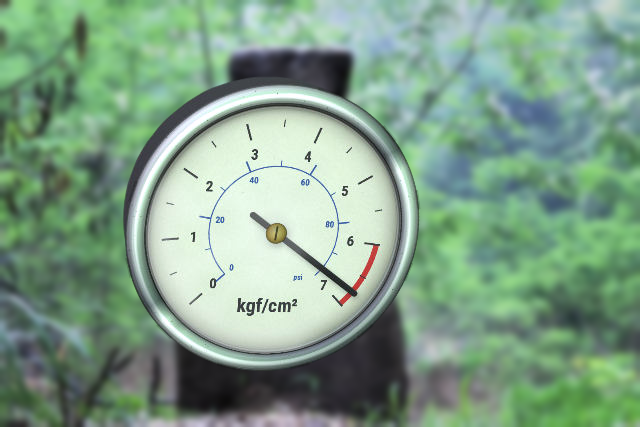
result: {"value": 6.75, "unit": "kg/cm²"}
